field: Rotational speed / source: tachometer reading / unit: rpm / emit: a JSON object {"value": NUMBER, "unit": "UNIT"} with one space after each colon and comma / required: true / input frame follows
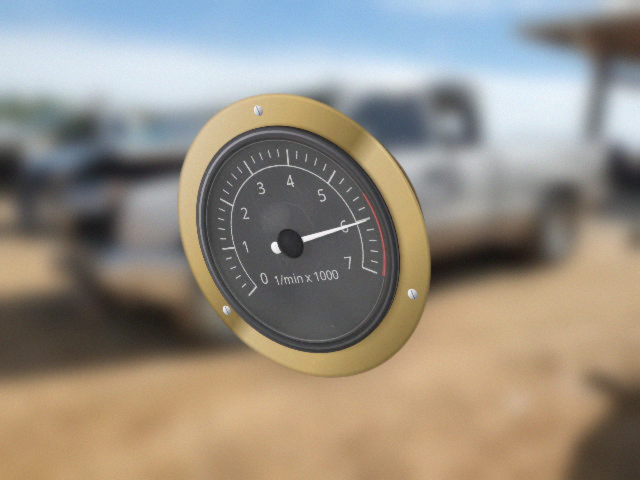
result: {"value": 6000, "unit": "rpm"}
